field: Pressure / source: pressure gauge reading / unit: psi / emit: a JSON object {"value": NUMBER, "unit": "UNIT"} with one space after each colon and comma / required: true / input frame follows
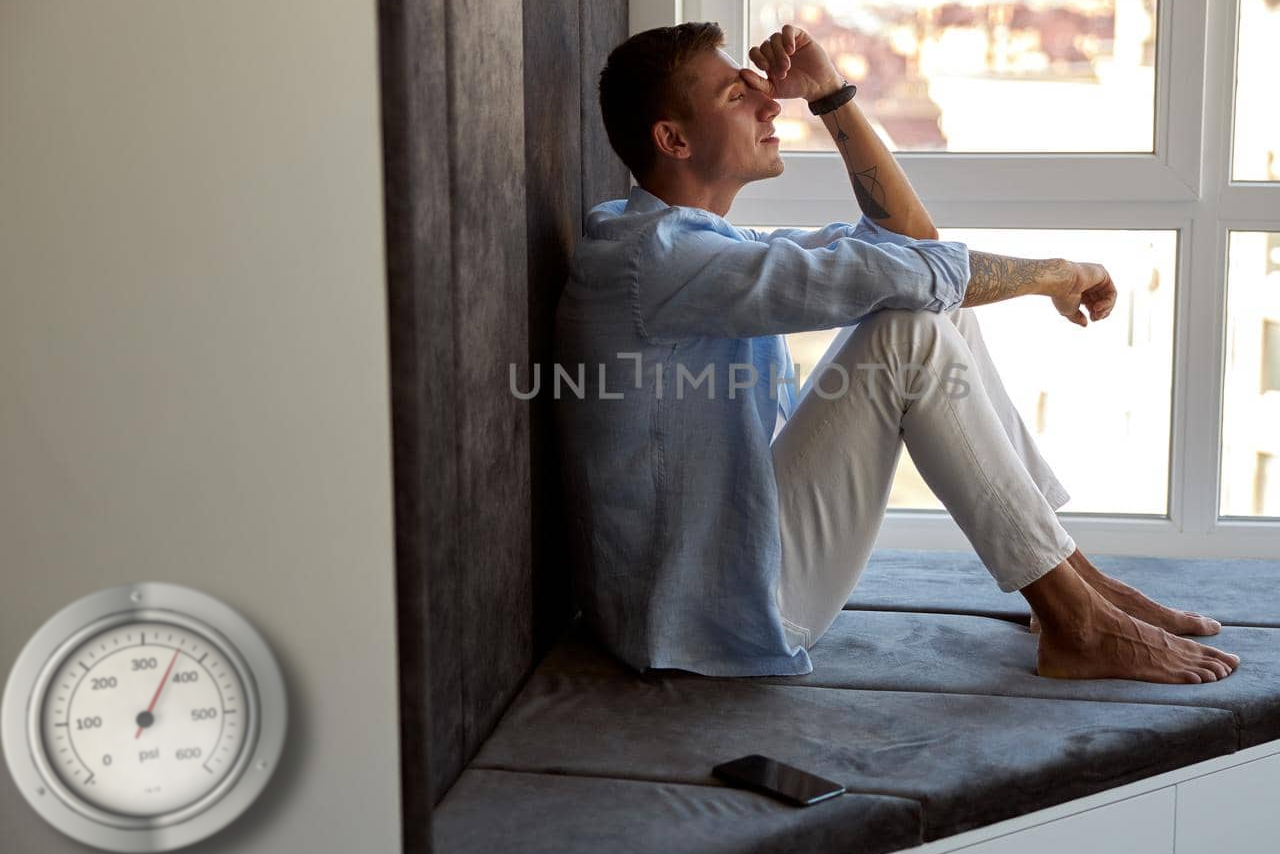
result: {"value": 360, "unit": "psi"}
